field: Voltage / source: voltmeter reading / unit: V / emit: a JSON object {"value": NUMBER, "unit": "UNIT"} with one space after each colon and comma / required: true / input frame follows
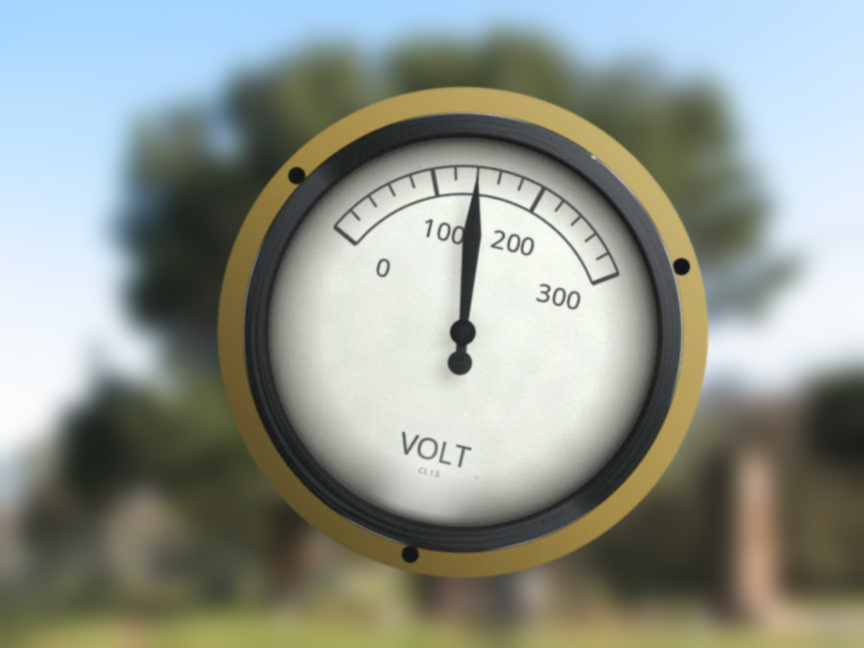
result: {"value": 140, "unit": "V"}
